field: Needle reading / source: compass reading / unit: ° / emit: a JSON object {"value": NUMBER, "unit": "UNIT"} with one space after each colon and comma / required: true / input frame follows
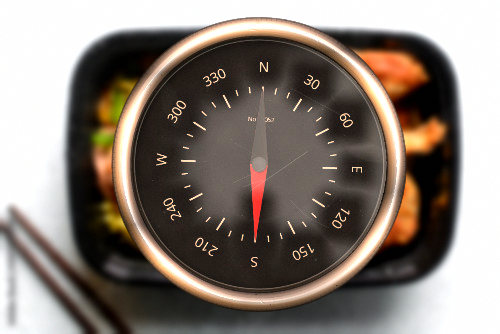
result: {"value": 180, "unit": "°"}
